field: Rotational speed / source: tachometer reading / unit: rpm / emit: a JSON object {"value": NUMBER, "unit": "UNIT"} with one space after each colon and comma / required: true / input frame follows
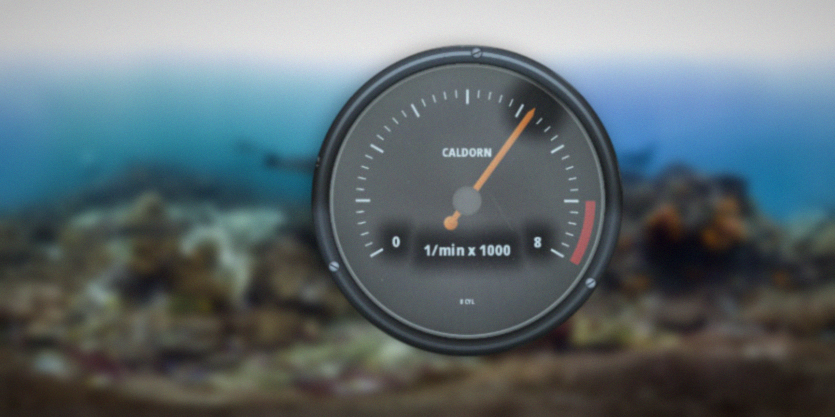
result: {"value": 5200, "unit": "rpm"}
